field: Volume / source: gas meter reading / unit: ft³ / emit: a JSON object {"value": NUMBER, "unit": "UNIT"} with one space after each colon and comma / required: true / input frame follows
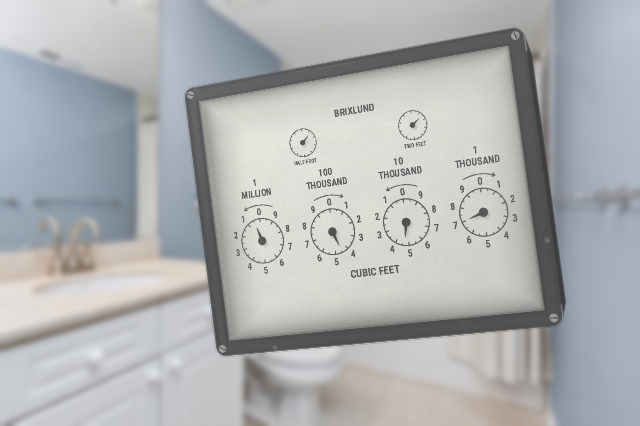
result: {"value": 44700, "unit": "ft³"}
